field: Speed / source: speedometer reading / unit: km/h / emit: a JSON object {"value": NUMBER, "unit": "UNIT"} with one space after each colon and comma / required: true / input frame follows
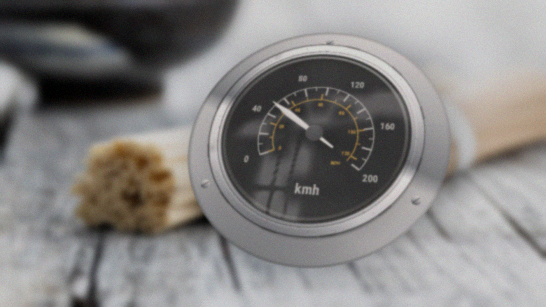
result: {"value": 50, "unit": "km/h"}
